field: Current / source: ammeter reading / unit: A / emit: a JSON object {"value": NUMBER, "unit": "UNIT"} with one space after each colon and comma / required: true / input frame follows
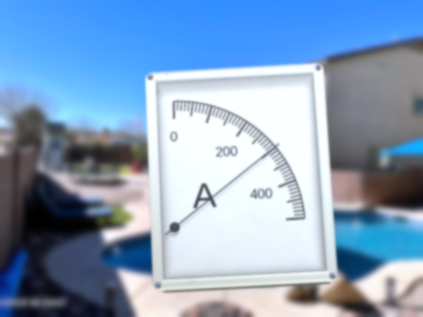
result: {"value": 300, "unit": "A"}
